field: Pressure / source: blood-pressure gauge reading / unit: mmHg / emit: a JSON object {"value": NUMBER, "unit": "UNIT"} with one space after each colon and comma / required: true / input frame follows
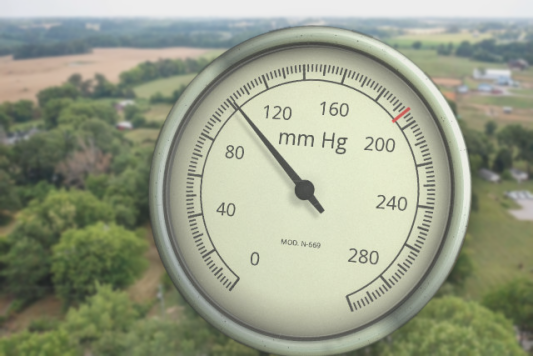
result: {"value": 102, "unit": "mmHg"}
